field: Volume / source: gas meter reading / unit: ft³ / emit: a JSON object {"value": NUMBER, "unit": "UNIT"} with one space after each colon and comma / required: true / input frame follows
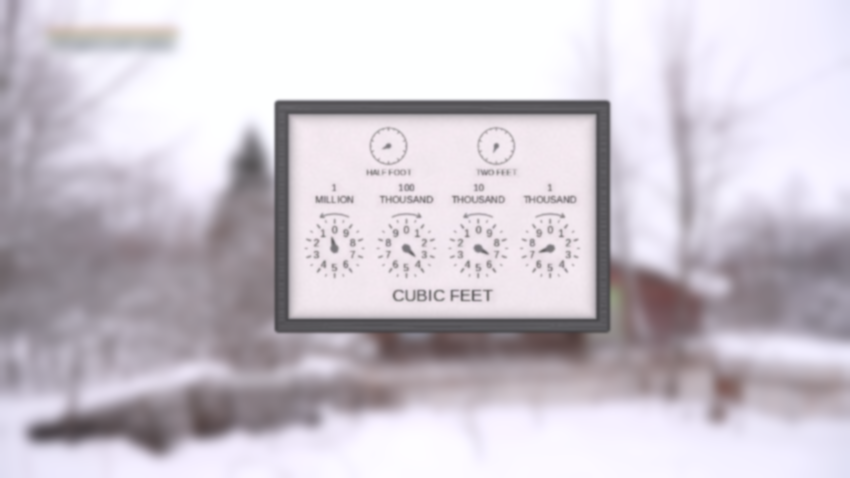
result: {"value": 36700, "unit": "ft³"}
